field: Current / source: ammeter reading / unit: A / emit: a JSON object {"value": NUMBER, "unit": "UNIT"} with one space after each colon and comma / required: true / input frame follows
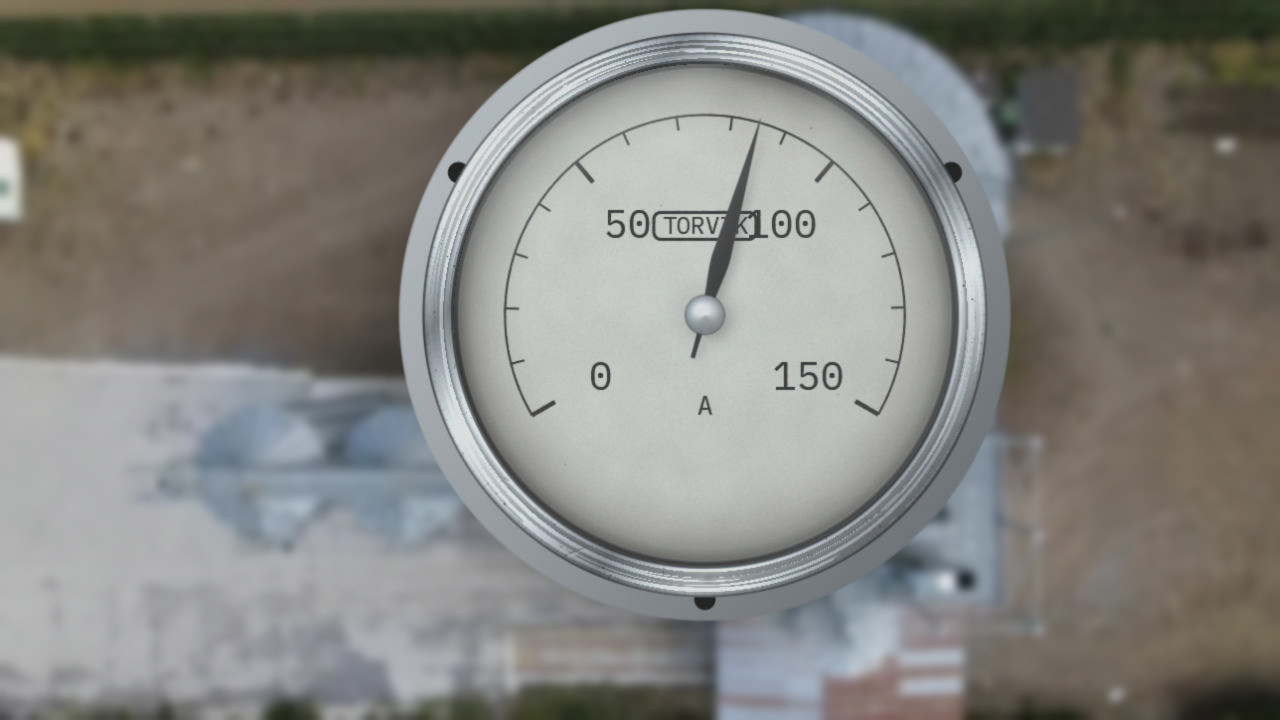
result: {"value": 85, "unit": "A"}
